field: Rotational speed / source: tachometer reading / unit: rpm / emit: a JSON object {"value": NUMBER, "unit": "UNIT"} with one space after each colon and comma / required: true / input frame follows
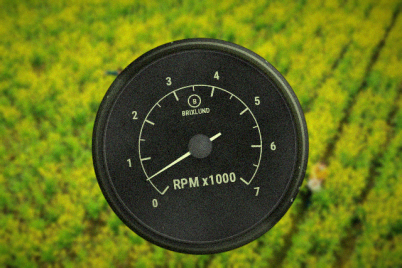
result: {"value": 500, "unit": "rpm"}
